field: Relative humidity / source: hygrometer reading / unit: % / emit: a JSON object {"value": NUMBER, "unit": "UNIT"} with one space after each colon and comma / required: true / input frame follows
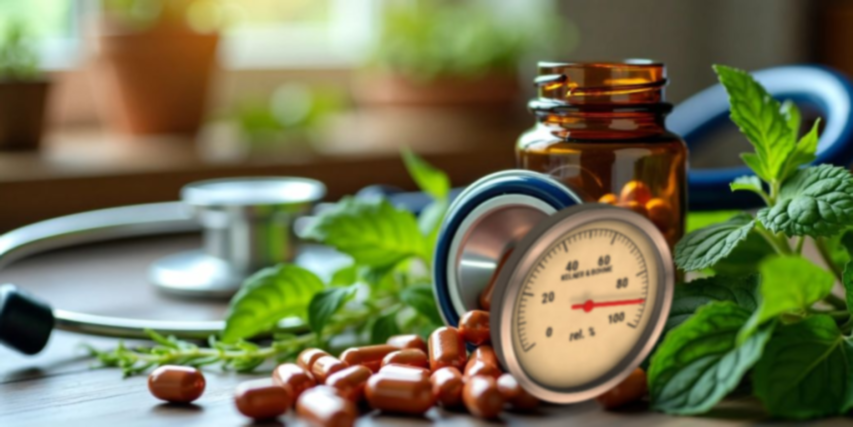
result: {"value": 90, "unit": "%"}
